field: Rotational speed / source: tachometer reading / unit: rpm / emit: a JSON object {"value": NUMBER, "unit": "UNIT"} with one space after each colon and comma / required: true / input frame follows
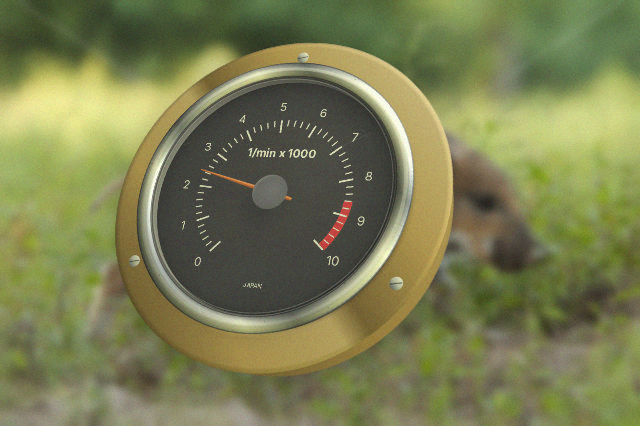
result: {"value": 2400, "unit": "rpm"}
